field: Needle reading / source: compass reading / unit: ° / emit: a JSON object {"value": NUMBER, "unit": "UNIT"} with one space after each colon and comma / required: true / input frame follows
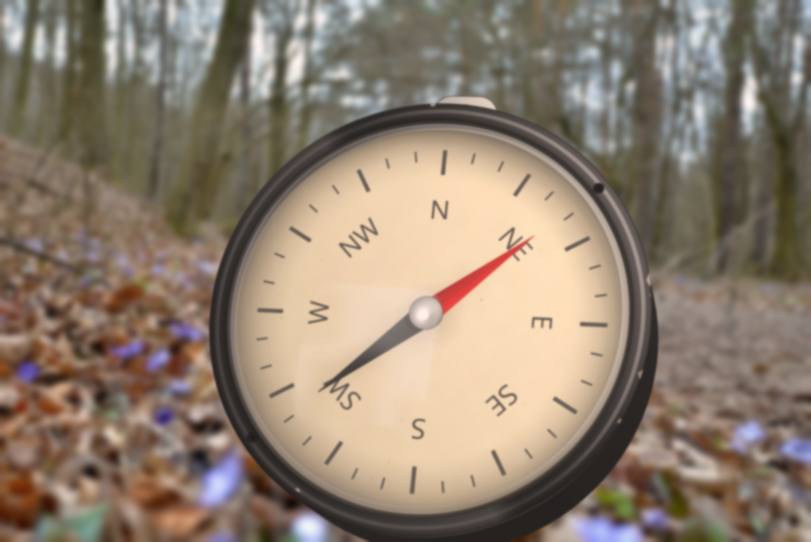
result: {"value": 50, "unit": "°"}
